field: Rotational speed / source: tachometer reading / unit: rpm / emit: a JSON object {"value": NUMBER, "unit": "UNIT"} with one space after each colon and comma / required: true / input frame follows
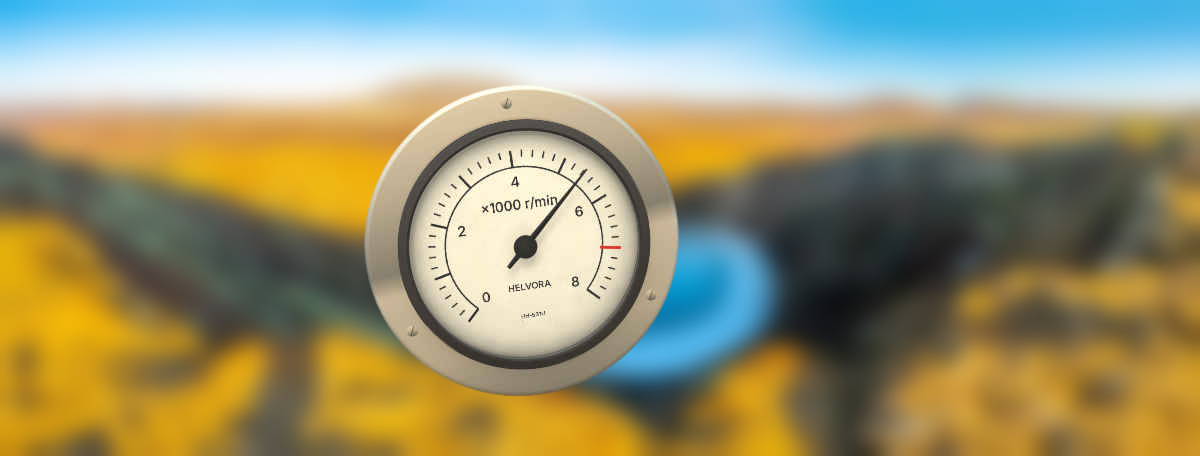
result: {"value": 5400, "unit": "rpm"}
